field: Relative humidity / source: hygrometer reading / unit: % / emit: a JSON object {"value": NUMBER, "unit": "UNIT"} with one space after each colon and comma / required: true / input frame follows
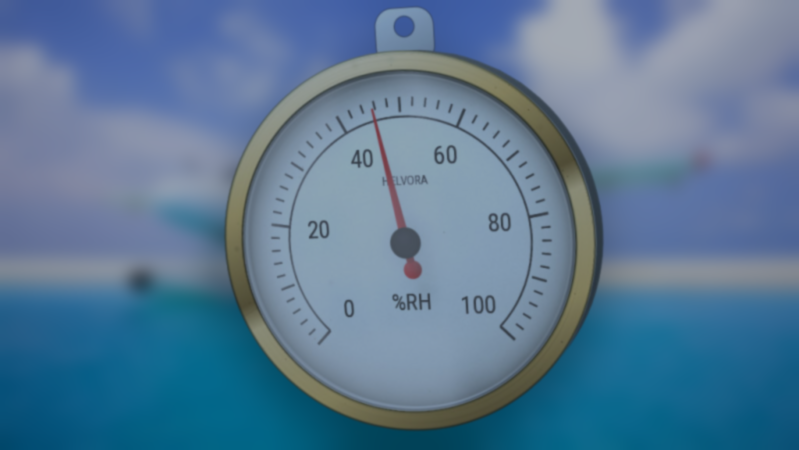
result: {"value": 46, "unit": "%"}
